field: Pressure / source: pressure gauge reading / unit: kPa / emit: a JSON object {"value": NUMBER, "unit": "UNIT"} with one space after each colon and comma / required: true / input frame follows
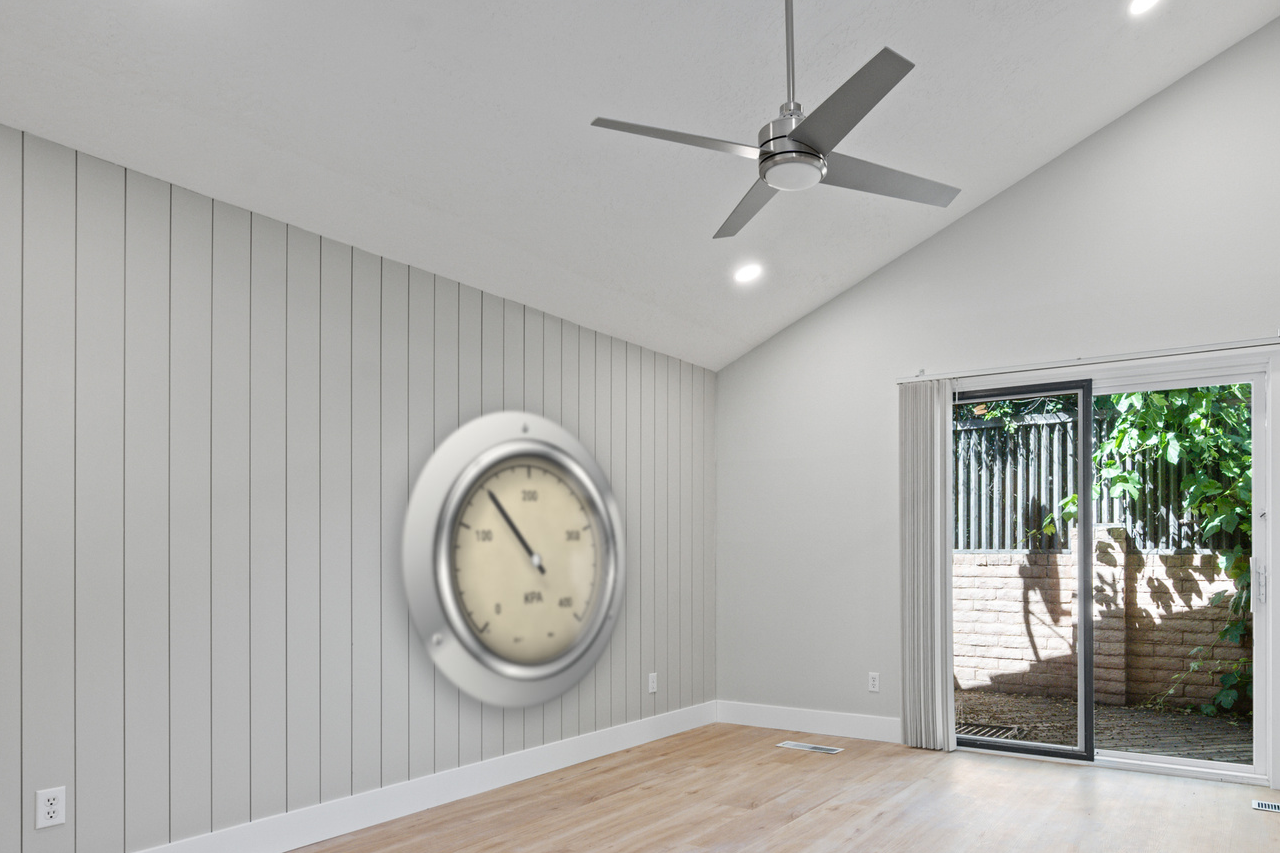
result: {"value": 140, "unit": "kPa"}
